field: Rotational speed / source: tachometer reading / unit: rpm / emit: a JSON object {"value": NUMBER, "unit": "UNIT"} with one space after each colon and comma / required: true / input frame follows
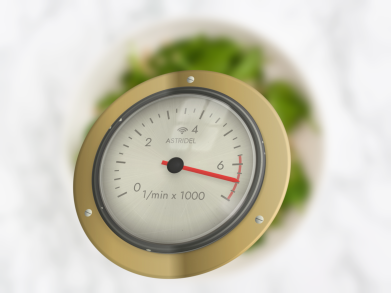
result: {"value": 6500, "unit": "rpm"}
